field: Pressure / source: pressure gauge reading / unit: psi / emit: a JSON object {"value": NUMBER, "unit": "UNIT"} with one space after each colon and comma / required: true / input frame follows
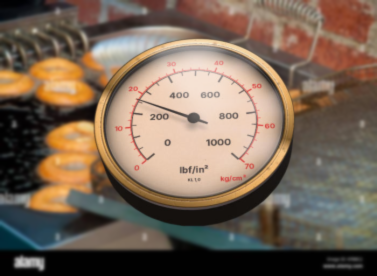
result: {"value": 250, "unit": "psi"}
